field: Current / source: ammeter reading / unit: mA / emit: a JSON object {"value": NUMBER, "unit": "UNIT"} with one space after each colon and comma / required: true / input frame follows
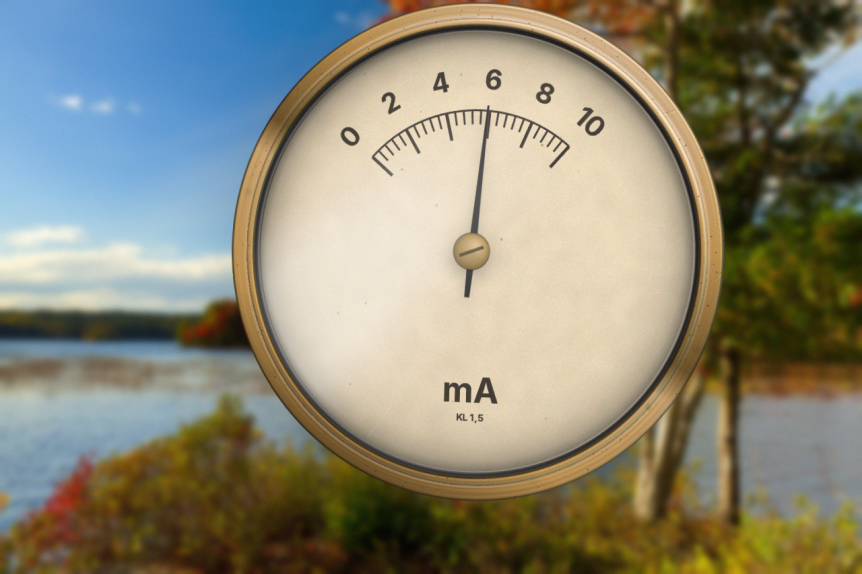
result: {"value": 6, "unit": "mA"}
